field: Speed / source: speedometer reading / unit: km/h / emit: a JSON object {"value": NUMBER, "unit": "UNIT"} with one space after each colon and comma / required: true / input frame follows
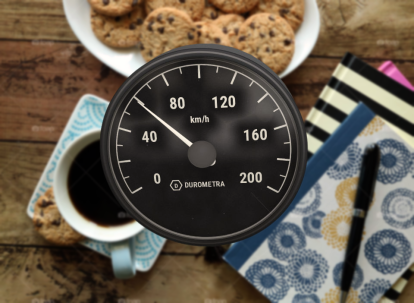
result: {"value": 60, "unit": "km/h"}
